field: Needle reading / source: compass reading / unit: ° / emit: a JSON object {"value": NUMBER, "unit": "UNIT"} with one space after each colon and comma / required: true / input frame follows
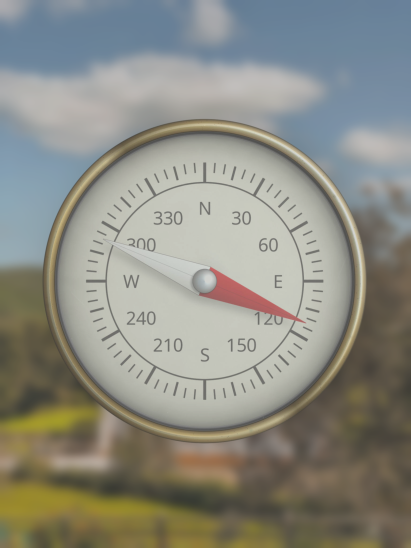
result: {"value": 112.5, "unit": "°"}
